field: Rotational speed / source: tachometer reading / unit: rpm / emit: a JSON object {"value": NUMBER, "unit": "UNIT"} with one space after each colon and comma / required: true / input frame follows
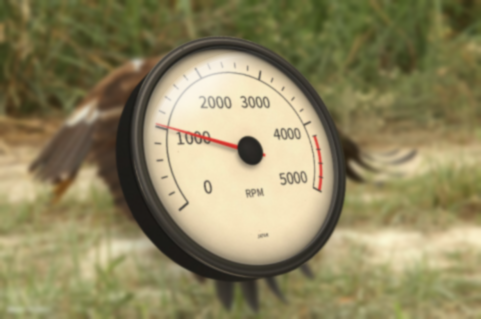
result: {"value": 1000, "unit": "rpm"}
